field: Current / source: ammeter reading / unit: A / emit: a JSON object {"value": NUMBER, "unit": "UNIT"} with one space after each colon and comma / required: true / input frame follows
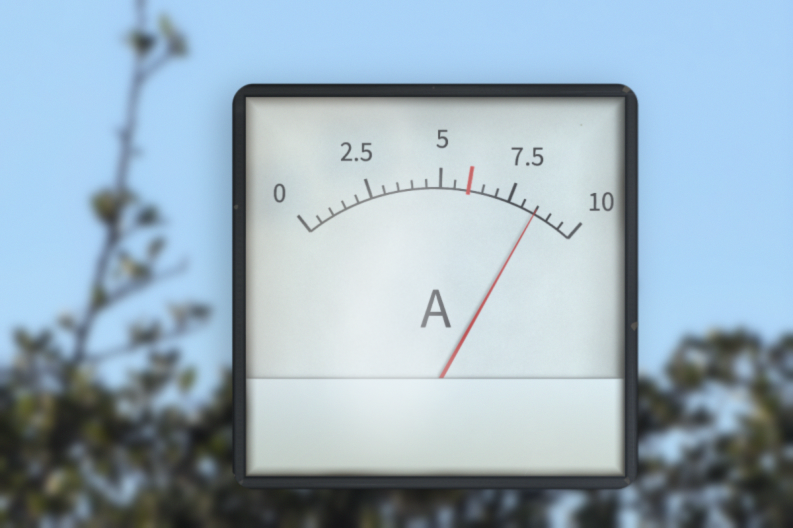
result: {"value": 8.5, "unit": "A"}
